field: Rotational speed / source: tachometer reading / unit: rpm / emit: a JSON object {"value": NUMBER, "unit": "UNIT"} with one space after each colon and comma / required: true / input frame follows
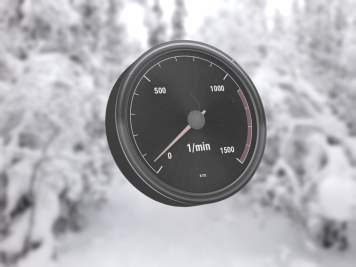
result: {"value": 50, "unit": "rpm"}
